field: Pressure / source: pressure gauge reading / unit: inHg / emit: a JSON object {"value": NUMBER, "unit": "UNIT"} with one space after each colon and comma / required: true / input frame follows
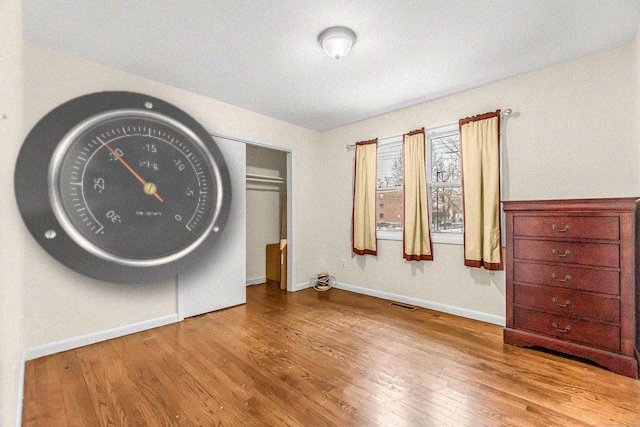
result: {"value": -20, "unit": "inHg"}
